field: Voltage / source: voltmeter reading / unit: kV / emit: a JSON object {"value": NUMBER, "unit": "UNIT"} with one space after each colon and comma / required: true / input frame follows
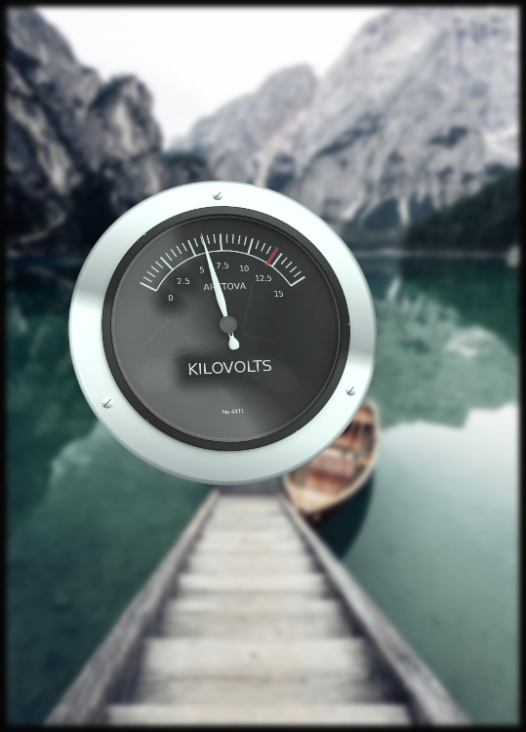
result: {"value": 6, "unit": "kV"}
